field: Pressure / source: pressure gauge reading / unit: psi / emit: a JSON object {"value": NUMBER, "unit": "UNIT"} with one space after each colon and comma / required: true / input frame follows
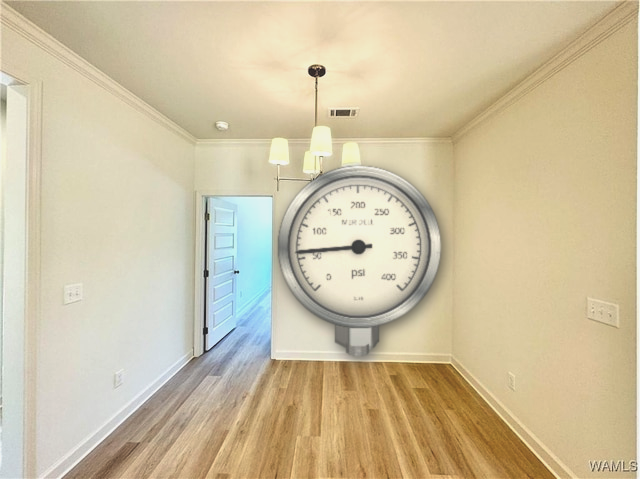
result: {"value": 60, "unit": "psi"}
